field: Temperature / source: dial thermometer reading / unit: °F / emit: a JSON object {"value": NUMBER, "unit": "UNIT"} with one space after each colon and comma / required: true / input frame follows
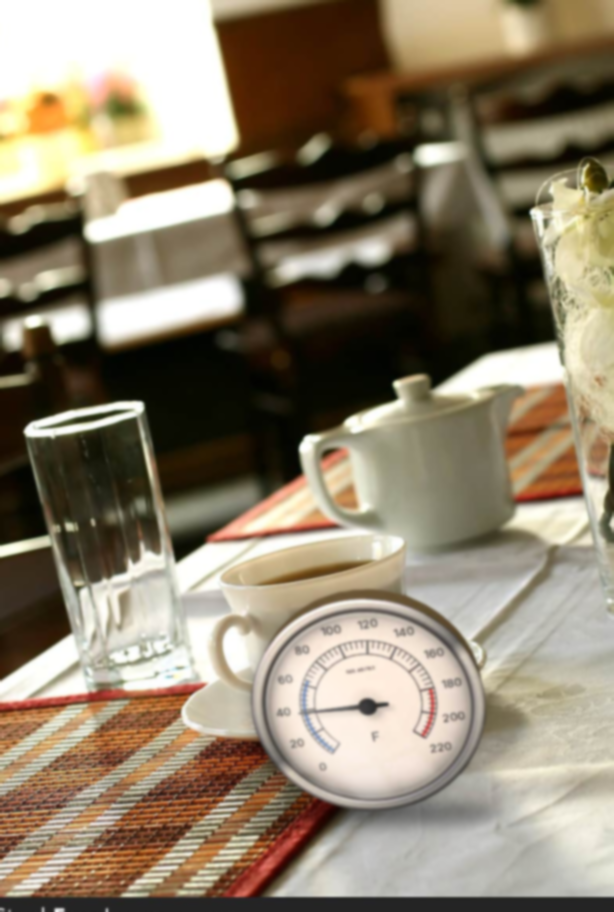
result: {"value": 40, "unit": "°F"}
